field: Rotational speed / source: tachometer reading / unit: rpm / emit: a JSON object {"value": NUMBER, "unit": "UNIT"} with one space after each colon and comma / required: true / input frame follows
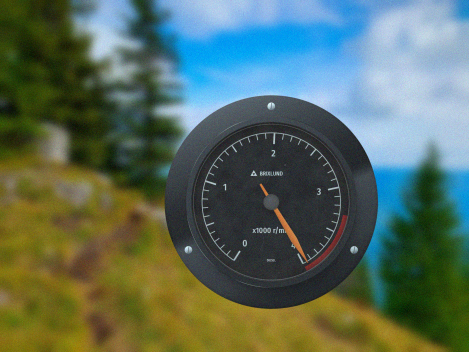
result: {"value": 3950, "unit": "rpm"}
